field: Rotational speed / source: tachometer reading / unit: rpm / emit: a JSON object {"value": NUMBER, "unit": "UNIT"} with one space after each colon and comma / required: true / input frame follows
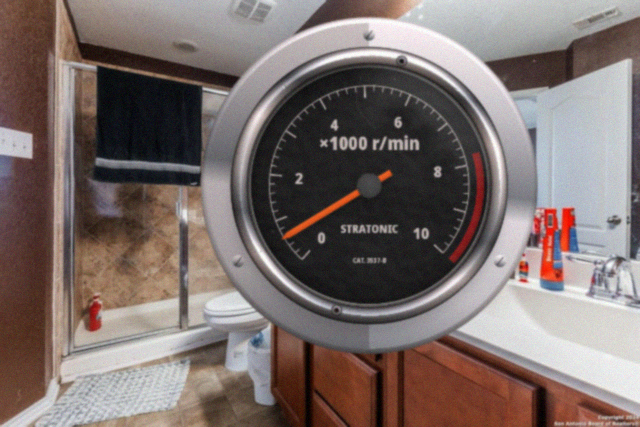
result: {"value": 600, "unit": "rpm"}
